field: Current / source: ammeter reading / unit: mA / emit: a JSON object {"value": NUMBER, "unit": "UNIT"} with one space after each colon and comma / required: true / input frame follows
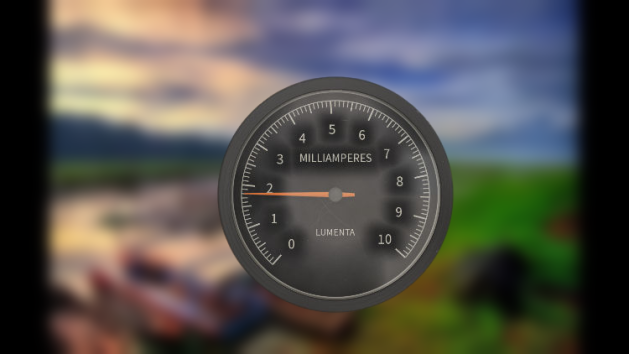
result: {"value": 1.8, "unit": "mA"}
